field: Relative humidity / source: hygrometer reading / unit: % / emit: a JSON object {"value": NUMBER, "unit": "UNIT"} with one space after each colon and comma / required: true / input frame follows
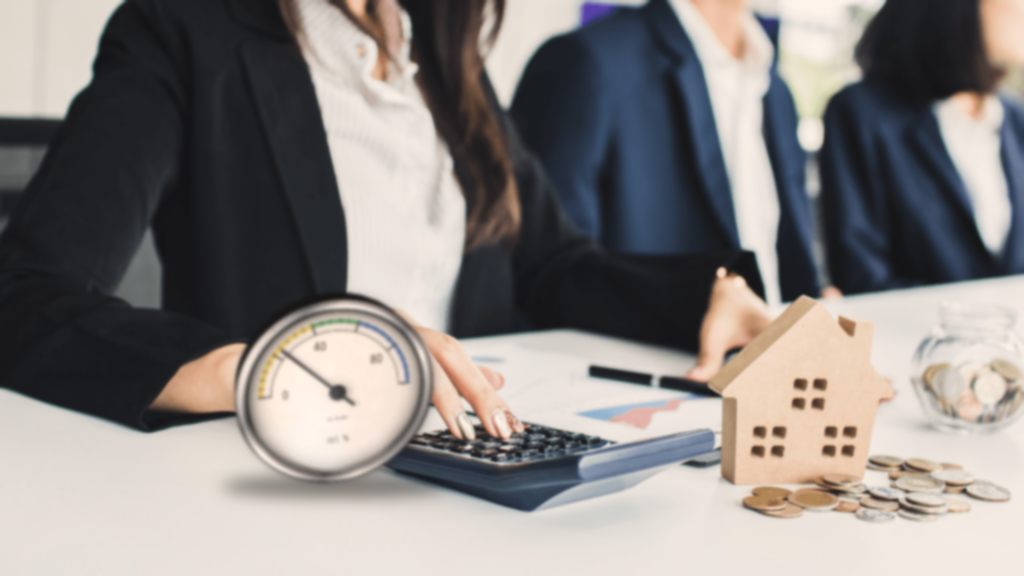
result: {"value": 24, "unit": "%"}
